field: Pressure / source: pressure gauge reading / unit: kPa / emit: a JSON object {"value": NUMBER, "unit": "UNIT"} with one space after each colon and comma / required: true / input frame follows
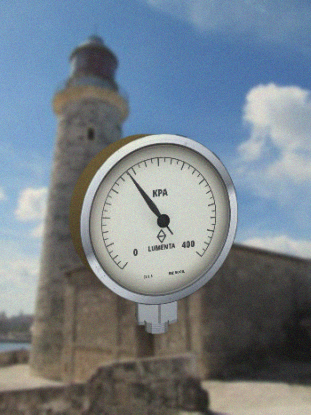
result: {"value": 150, "unit": "kPa"}
